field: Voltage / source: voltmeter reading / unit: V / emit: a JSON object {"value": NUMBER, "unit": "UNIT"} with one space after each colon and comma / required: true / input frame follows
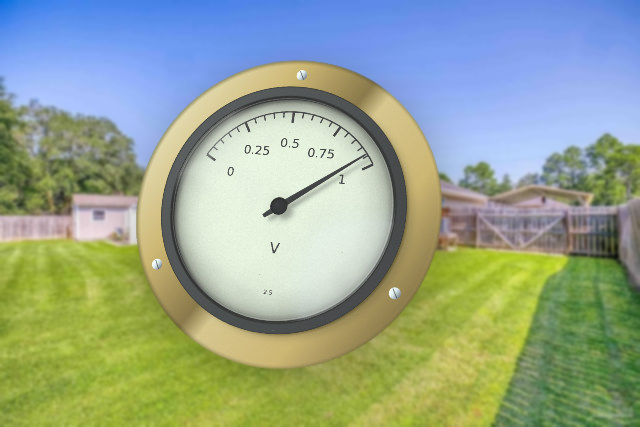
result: {"value": 0.95, "unit": "V"}
